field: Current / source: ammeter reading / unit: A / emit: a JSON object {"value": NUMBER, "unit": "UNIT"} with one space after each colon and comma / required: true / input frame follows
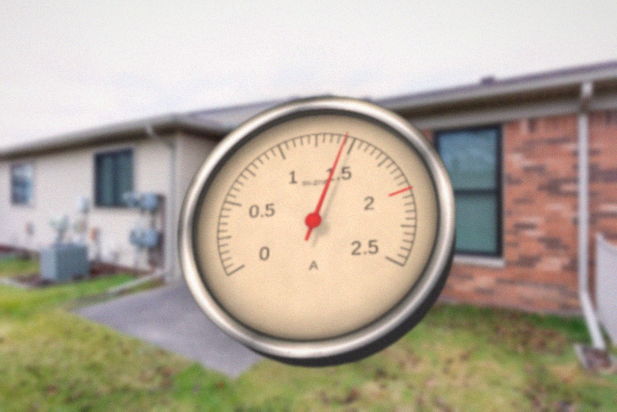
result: {"value": 1.45, "unit": "A"}
